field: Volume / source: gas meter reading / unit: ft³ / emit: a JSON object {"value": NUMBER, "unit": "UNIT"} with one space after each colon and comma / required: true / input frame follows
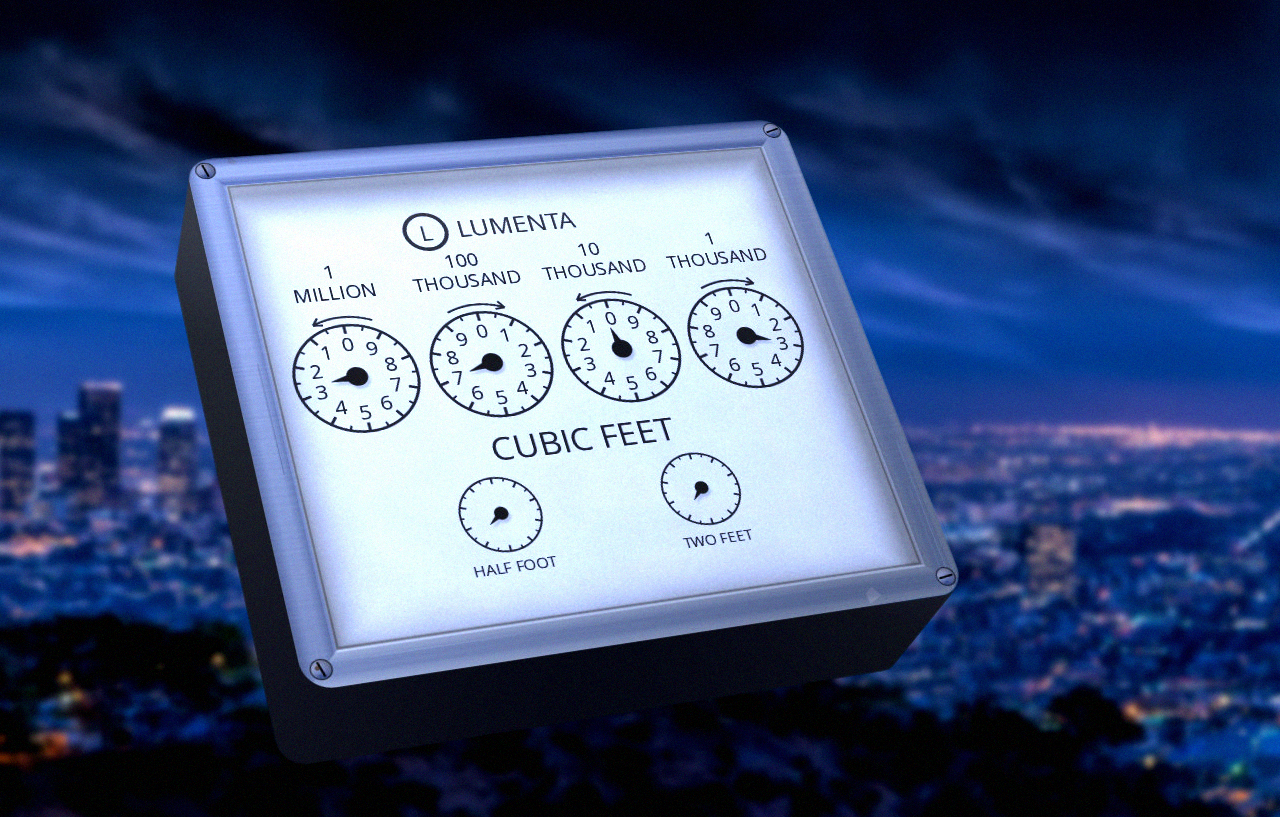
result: {"value": 270300, "unit": "ft³"}
